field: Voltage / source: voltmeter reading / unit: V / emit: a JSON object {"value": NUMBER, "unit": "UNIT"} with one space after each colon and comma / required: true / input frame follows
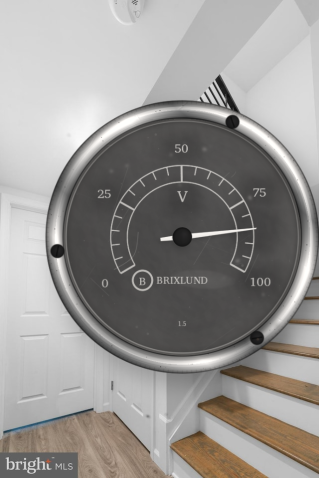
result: {"value": 85, "unit": "V"}
